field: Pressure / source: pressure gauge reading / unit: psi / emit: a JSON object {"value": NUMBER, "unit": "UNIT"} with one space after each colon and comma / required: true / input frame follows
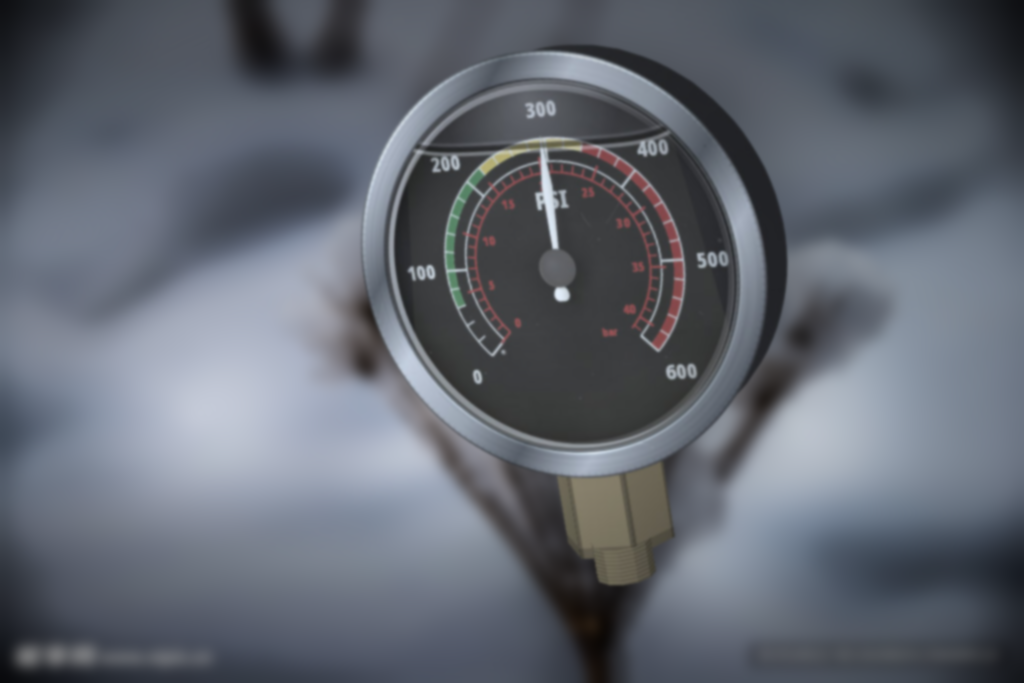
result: {"value": 300, "unit": "psi"}
